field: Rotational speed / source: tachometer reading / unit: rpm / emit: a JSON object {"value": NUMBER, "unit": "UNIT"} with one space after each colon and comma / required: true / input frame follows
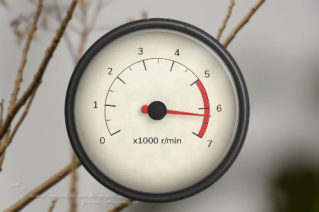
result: {"value": 6250, "unit": "rpm"}
